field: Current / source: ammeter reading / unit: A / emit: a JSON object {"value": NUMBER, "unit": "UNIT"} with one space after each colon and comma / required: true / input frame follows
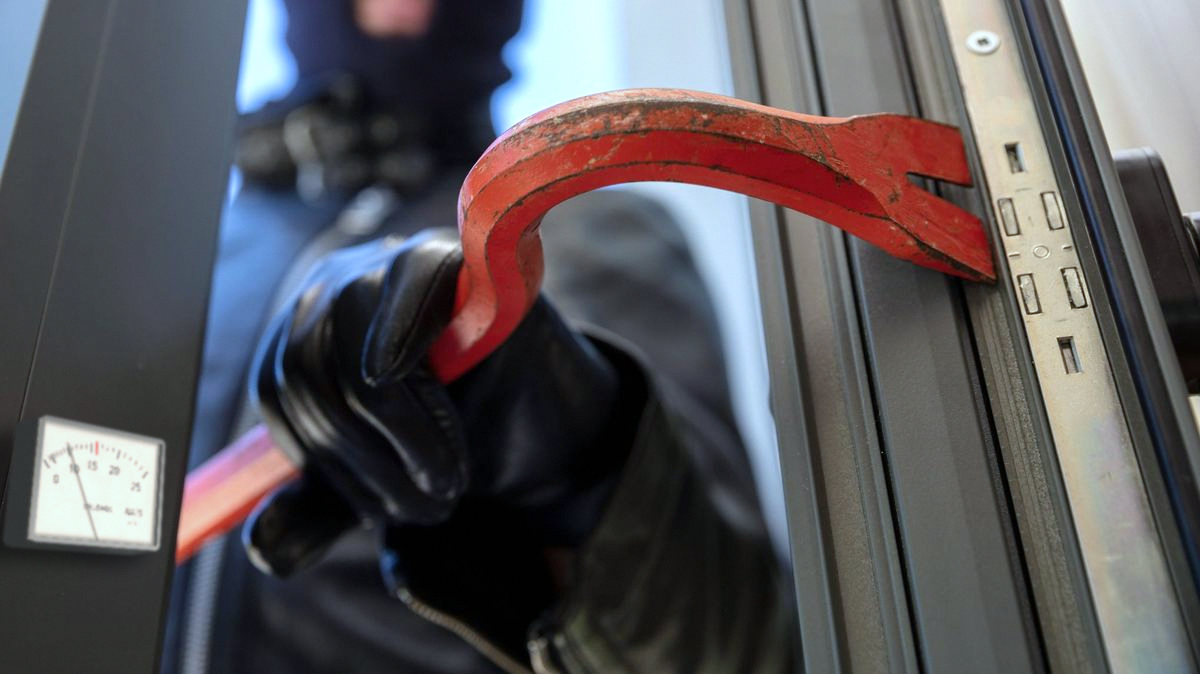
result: {"value": 10, "unit": "A"}
